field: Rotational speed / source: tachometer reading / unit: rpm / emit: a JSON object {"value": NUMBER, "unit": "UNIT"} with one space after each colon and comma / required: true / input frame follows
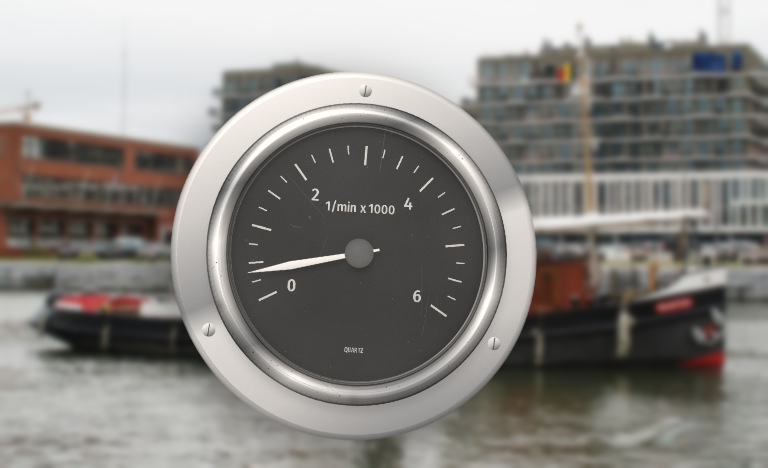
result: {"value": 375, "unit": "rpm"}
